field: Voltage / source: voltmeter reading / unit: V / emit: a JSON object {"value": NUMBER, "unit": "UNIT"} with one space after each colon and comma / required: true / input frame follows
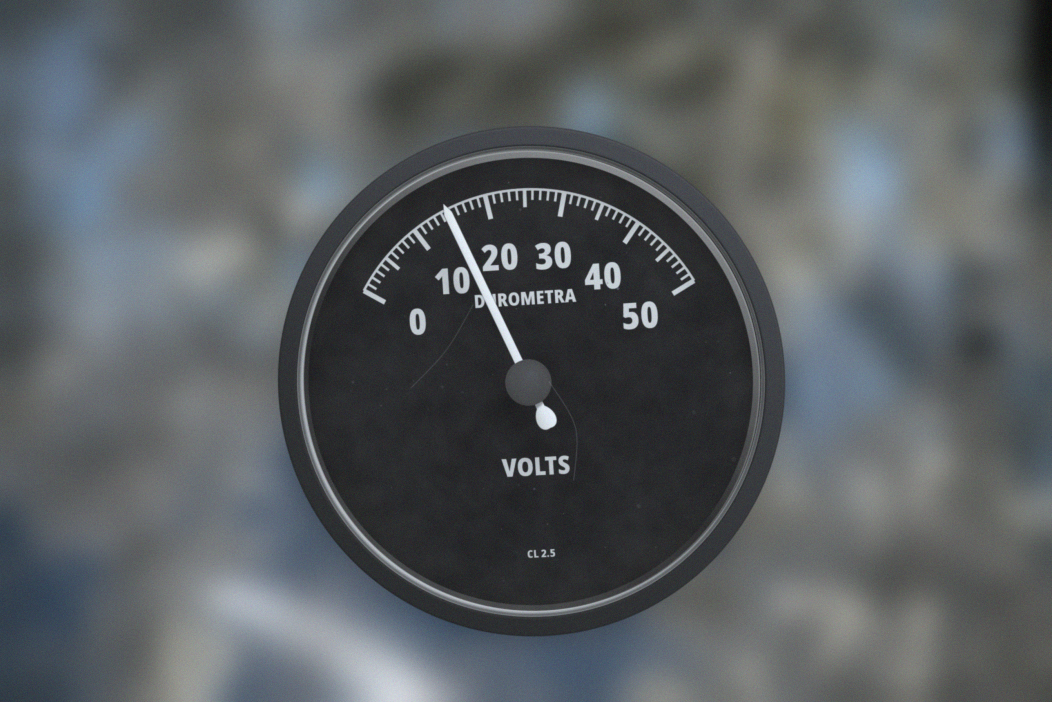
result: {"value": 15, "unit": "V"}
